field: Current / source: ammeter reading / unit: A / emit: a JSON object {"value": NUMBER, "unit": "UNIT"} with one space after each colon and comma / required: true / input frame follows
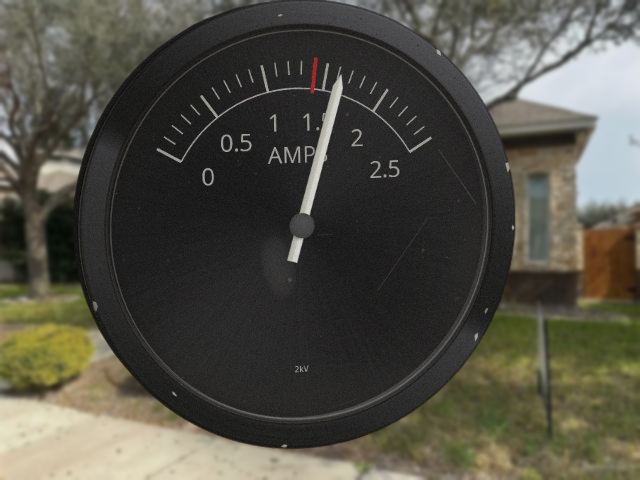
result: {"value": 1.6, "unit": "A"}
